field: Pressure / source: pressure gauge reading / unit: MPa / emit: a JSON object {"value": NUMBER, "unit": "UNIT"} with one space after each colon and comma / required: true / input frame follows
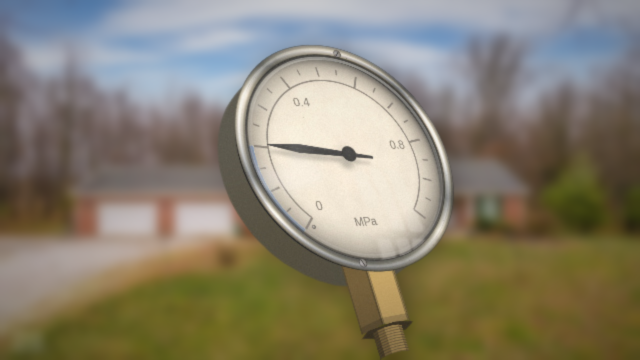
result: {"value": 0.2, "unit": "MPa"}
